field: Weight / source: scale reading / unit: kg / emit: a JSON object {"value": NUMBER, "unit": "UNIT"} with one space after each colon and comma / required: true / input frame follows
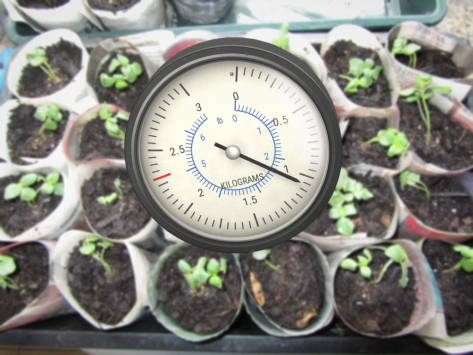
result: {"value": 1.05, "unit": "kg"}
